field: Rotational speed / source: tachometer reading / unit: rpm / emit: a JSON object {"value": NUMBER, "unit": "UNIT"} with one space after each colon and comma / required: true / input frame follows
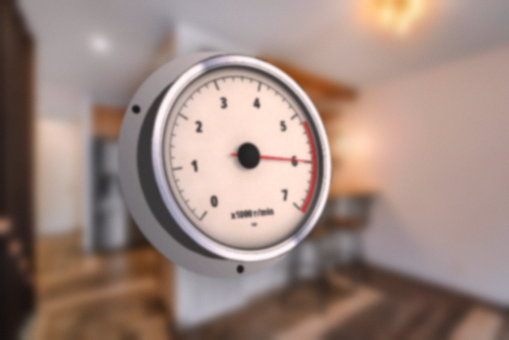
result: {"value": 6000, "unit": "rpm"}
